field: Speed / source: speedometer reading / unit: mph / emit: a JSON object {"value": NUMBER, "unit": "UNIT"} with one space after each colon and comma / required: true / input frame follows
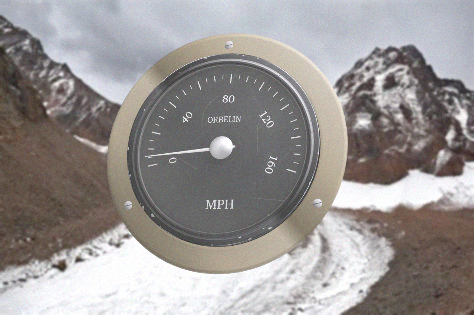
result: {"value": 5, "unit": "mph"}
